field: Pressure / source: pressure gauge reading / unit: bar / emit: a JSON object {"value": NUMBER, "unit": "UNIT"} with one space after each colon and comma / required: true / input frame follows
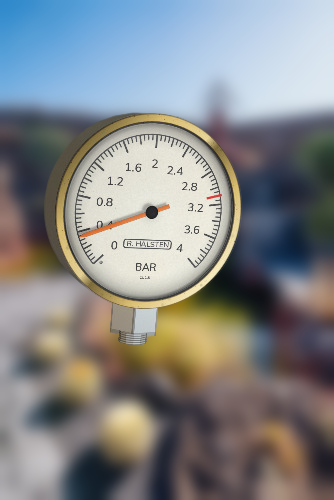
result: {"value": 0.35, "unit": "bar"}
